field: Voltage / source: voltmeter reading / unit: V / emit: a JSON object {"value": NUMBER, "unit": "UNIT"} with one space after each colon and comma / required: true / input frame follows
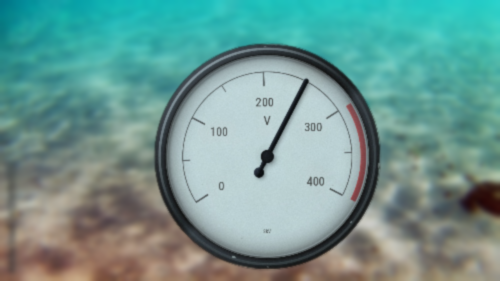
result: {"value": 250, "unit": "V"}
